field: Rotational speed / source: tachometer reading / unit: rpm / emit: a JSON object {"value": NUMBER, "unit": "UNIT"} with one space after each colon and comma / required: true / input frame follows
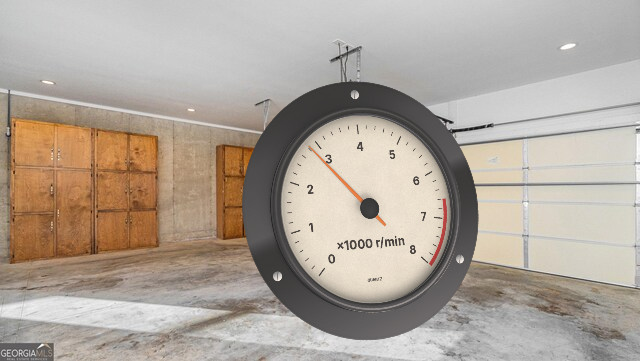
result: {"value": 2800, "unit": "rpm"}
